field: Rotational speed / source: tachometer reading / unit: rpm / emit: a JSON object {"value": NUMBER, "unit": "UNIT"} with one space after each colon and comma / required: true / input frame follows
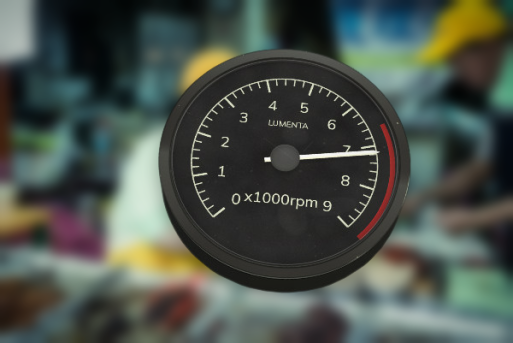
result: {"value": 7200, "unit": "rpm"}
